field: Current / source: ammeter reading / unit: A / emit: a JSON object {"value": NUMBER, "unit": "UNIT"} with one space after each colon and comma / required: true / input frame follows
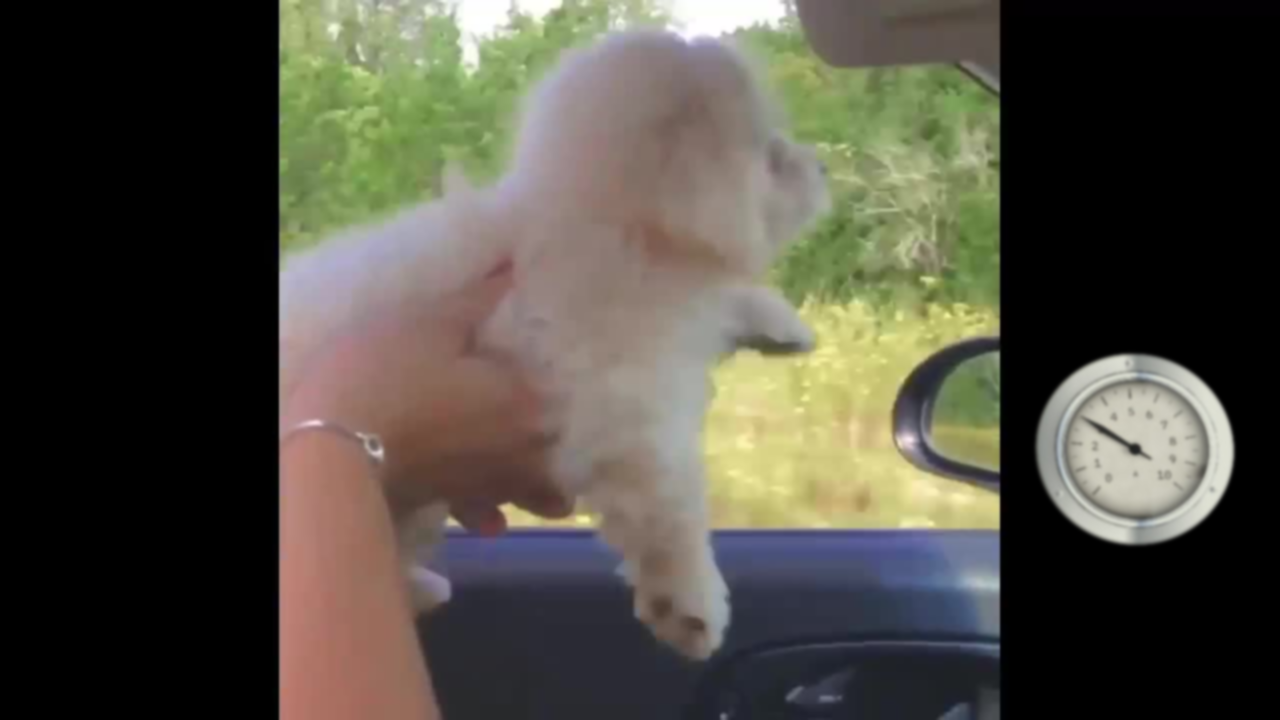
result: {"value": 3, "unit": "A"}
